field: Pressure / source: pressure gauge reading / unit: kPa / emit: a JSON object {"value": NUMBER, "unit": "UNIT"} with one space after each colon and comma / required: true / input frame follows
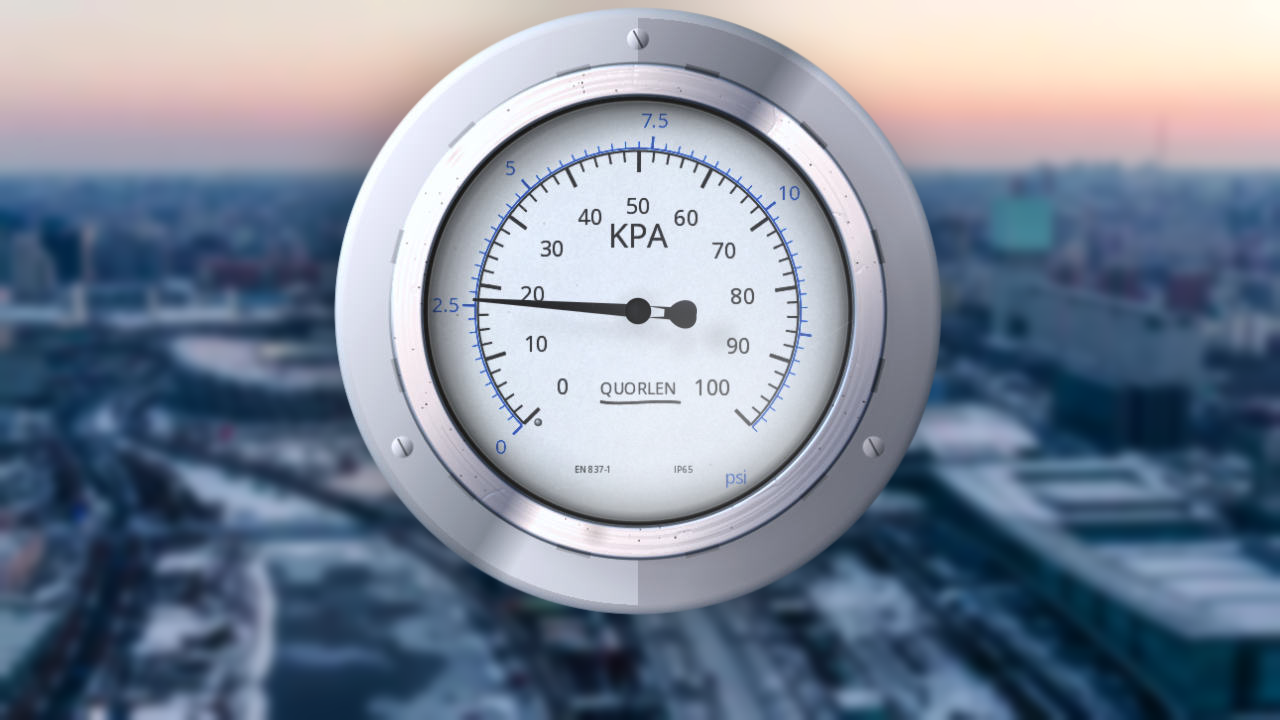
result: {"value": 18, "unit": "kPa"}
